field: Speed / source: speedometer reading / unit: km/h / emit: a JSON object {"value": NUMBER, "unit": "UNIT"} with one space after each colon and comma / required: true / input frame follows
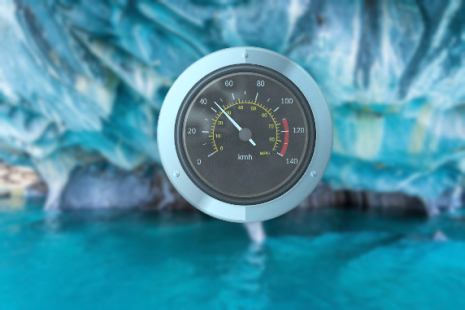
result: {"value": 45, "unit": "km/h"}
